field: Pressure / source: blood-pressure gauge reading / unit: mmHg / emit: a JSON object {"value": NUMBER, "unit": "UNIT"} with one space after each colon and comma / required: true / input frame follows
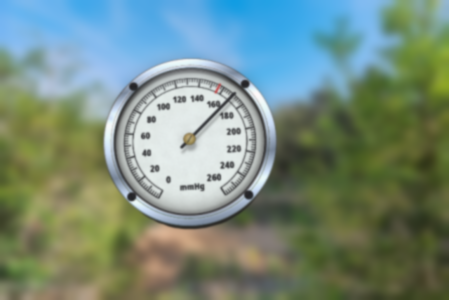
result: {"value": 170, "unit": "mmHg"}
